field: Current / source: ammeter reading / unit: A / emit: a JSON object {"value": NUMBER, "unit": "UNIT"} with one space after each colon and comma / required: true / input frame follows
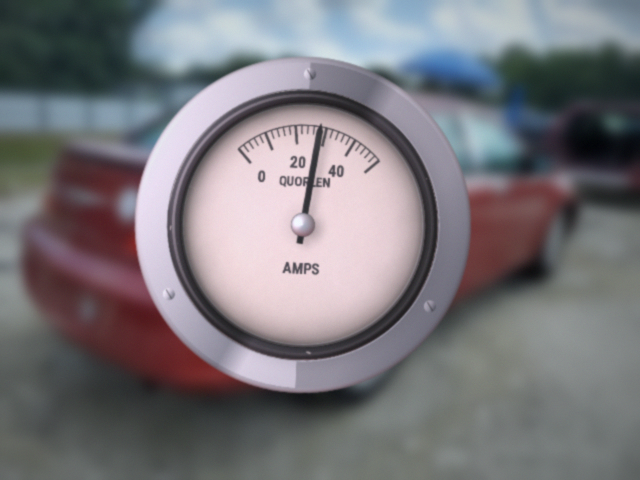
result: {"value": 28, "unit": "A"}
